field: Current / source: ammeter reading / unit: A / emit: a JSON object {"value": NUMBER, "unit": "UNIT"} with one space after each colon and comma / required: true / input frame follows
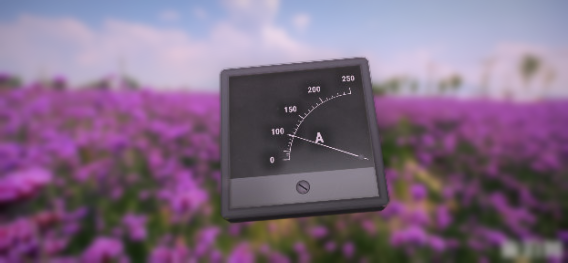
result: {"value": 100, "unit": "A"}
